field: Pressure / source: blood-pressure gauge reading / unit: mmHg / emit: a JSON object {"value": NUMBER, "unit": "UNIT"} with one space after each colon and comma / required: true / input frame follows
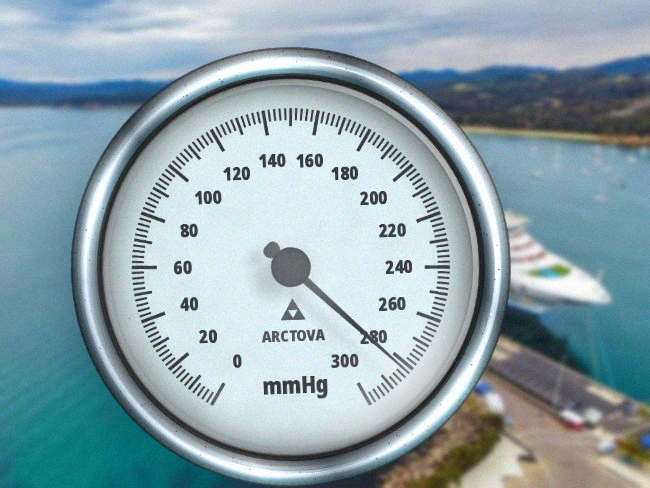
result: {"value": 282, "unit": "mmHg"}
